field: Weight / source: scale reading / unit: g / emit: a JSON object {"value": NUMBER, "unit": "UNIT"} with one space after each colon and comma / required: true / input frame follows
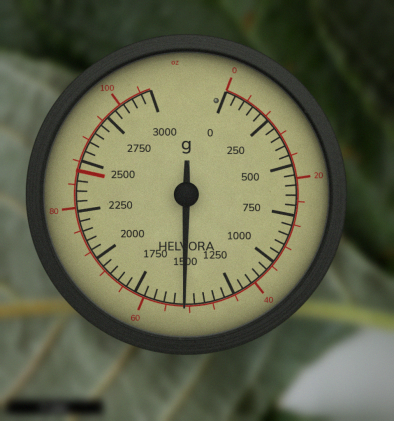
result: {"value": 1500, "unit": "g"}
